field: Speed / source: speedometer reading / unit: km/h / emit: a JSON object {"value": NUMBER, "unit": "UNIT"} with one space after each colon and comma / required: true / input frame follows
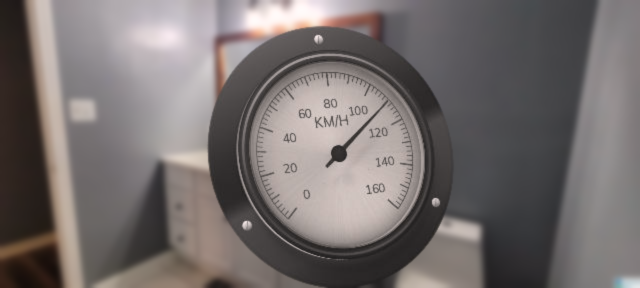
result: {"value": 110, "unit": "km/h"}
